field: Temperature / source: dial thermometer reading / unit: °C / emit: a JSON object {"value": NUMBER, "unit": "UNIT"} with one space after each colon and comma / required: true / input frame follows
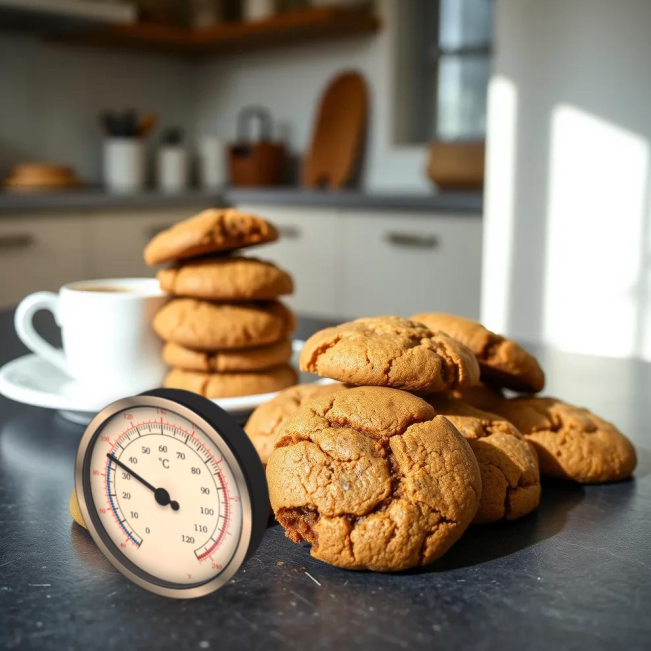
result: {"value": 35, "unit": "°C"}
